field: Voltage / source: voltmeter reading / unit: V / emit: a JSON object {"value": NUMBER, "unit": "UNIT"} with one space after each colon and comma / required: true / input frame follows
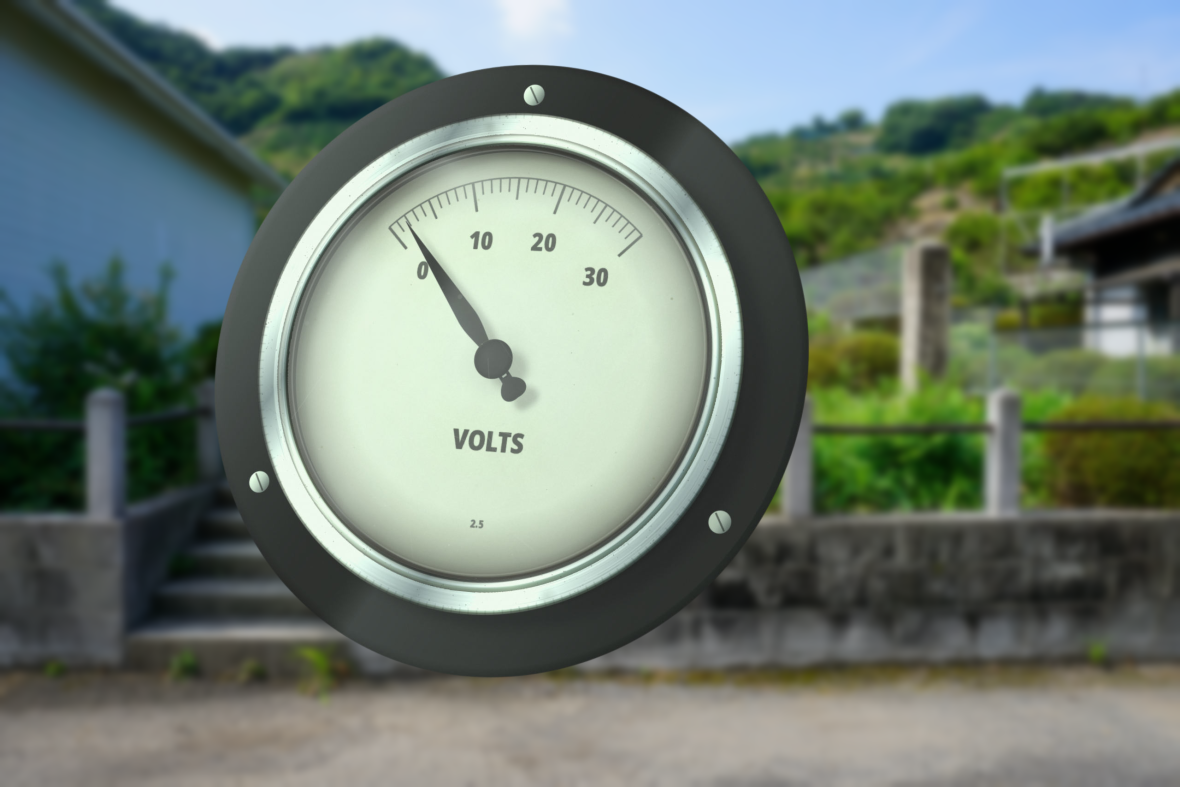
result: {"value": 2, "unit": "V"}
